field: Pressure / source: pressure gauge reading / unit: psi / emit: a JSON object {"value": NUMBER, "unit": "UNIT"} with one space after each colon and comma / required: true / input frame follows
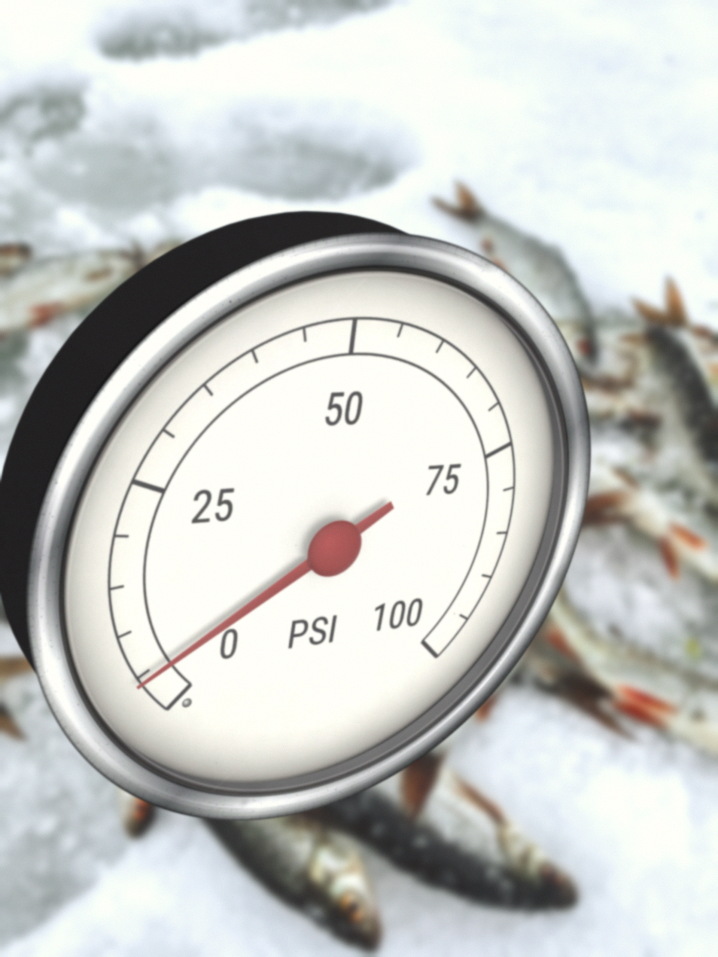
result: {"value": 5, "unit": "psi"}
